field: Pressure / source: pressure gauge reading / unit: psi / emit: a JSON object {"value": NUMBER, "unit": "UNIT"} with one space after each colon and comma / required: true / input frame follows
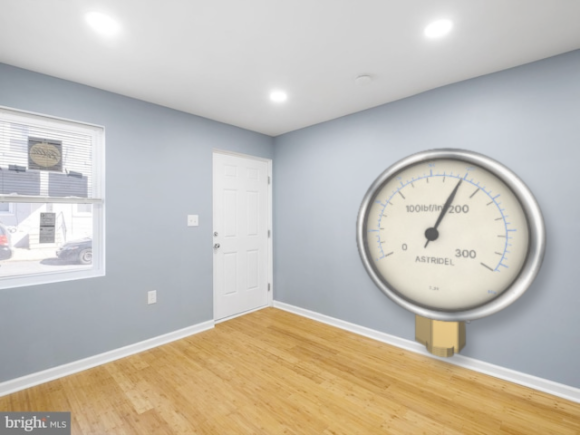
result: {"value": 180, "unit": "psi"}
